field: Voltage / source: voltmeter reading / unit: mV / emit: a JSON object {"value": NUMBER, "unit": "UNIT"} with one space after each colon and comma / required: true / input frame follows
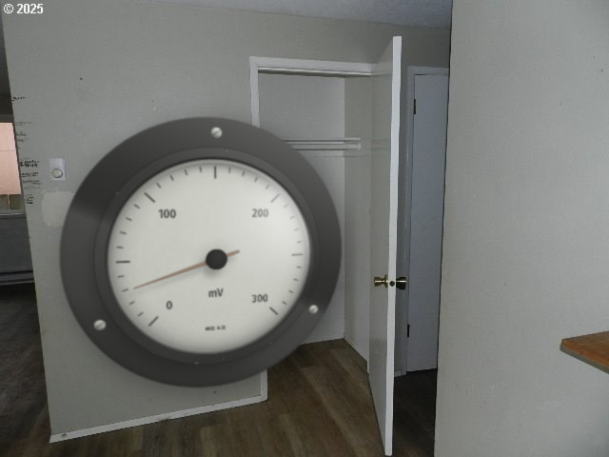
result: {"value": 30, "unit": "mV"}
